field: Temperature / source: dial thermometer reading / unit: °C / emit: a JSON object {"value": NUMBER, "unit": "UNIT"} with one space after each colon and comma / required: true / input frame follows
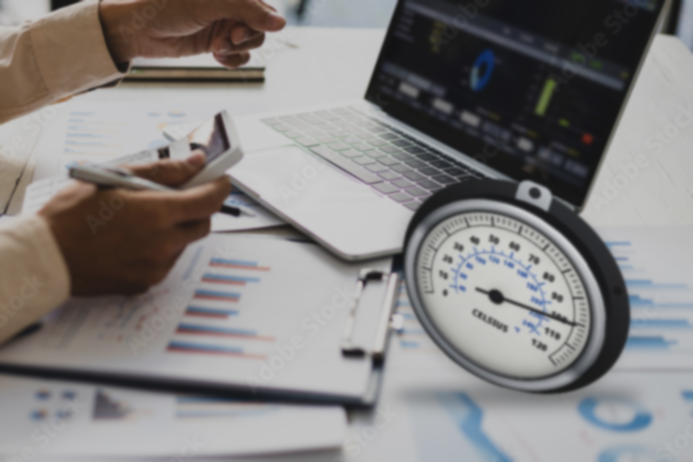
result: {"value": 100, "unit": "°C"}
